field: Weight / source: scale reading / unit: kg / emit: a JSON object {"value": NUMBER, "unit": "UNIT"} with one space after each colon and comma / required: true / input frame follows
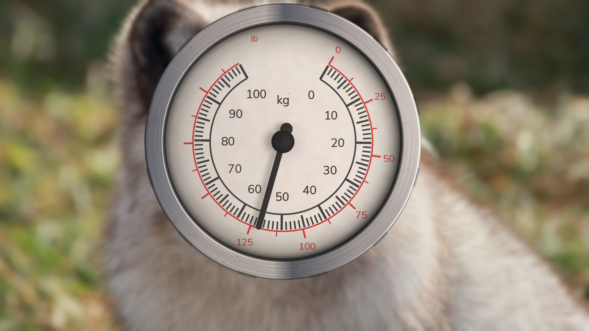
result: {"value": 55, "unit": "kg"}
